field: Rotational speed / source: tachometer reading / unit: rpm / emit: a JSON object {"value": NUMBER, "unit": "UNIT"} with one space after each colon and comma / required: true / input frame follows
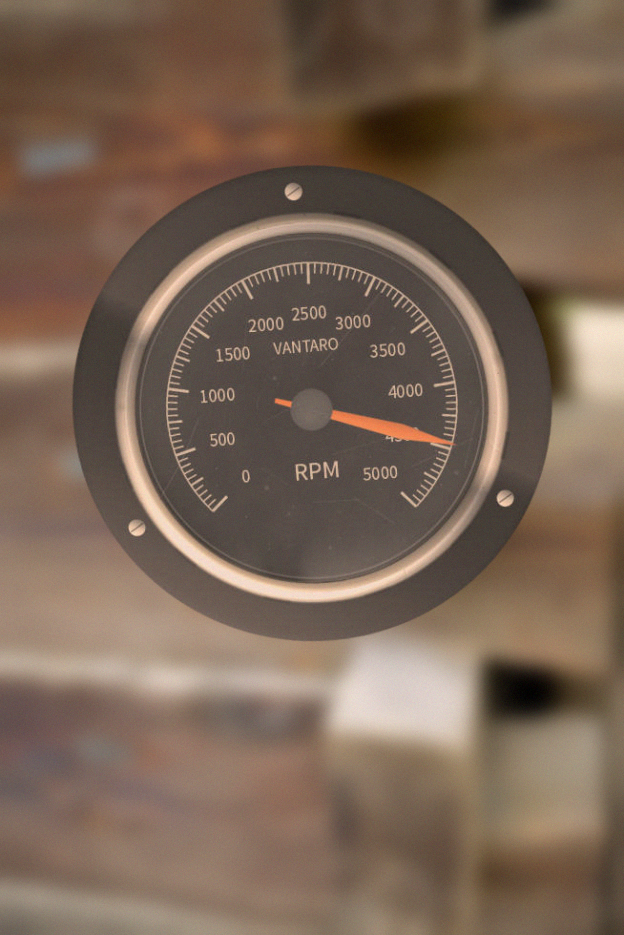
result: {"value": 4450, "unit": "rpm"}
